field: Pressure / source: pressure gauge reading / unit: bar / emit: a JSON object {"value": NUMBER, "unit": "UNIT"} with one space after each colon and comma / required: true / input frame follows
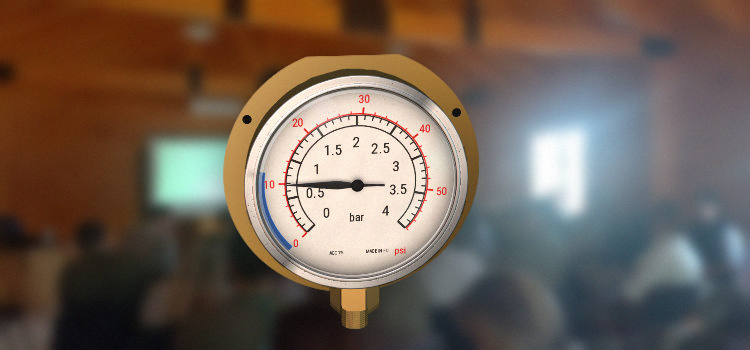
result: {"value": 0.7, "unit": "bar"}
